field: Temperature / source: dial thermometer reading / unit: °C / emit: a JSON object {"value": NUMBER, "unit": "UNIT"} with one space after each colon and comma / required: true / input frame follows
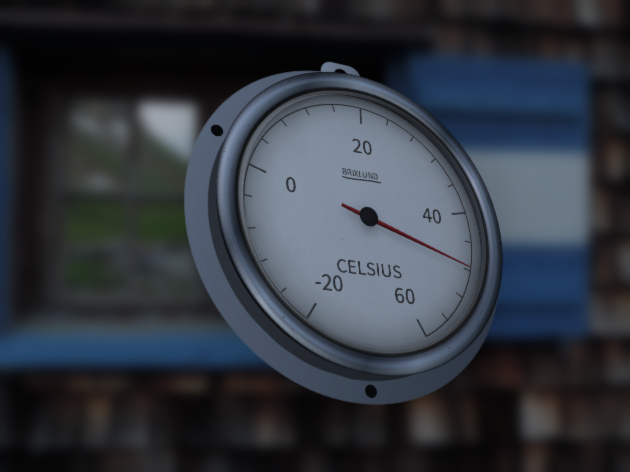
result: {"value": 48, "unit": "°C"}
